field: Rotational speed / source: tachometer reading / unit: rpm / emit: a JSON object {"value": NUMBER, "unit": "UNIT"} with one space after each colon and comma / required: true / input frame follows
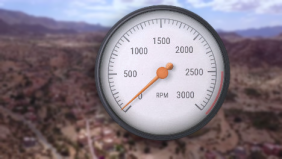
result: {"value": 50, "unit": "rpm"}
